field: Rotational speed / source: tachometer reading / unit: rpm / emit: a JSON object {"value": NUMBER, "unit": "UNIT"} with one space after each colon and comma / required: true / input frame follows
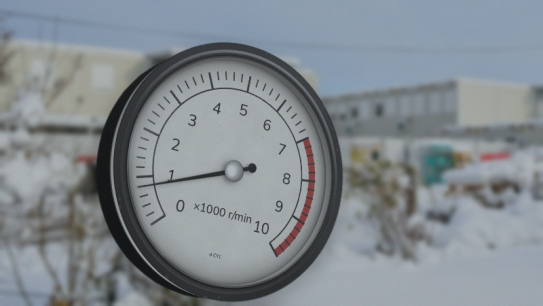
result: {"value": 800, "unit": "rpm"}
